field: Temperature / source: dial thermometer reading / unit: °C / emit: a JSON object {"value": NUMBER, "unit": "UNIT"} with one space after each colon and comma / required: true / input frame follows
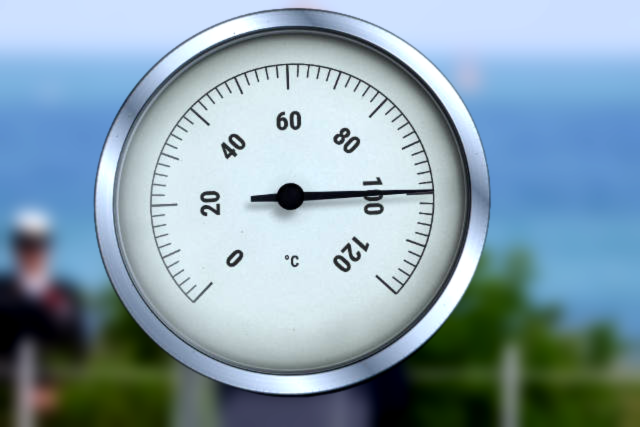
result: {"value": 100, "unit": "°C"}
